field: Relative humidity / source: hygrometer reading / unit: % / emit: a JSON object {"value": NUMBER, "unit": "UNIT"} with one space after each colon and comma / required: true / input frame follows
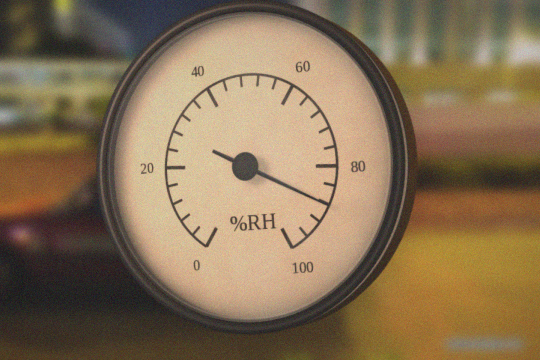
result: {"value": 88, "unit": "%"}
